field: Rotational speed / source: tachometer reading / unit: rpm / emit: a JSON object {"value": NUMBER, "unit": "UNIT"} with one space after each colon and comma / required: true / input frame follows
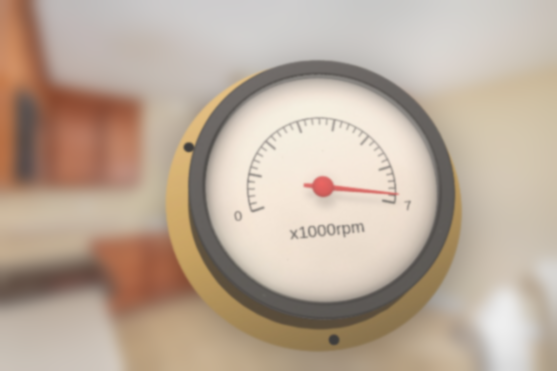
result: {"value": 6800, "unit": "rpm"}
